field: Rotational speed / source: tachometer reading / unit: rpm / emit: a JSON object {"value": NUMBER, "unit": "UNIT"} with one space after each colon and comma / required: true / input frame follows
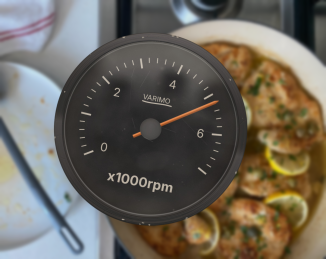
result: {"value": 5200, "unit": "rpm"}
